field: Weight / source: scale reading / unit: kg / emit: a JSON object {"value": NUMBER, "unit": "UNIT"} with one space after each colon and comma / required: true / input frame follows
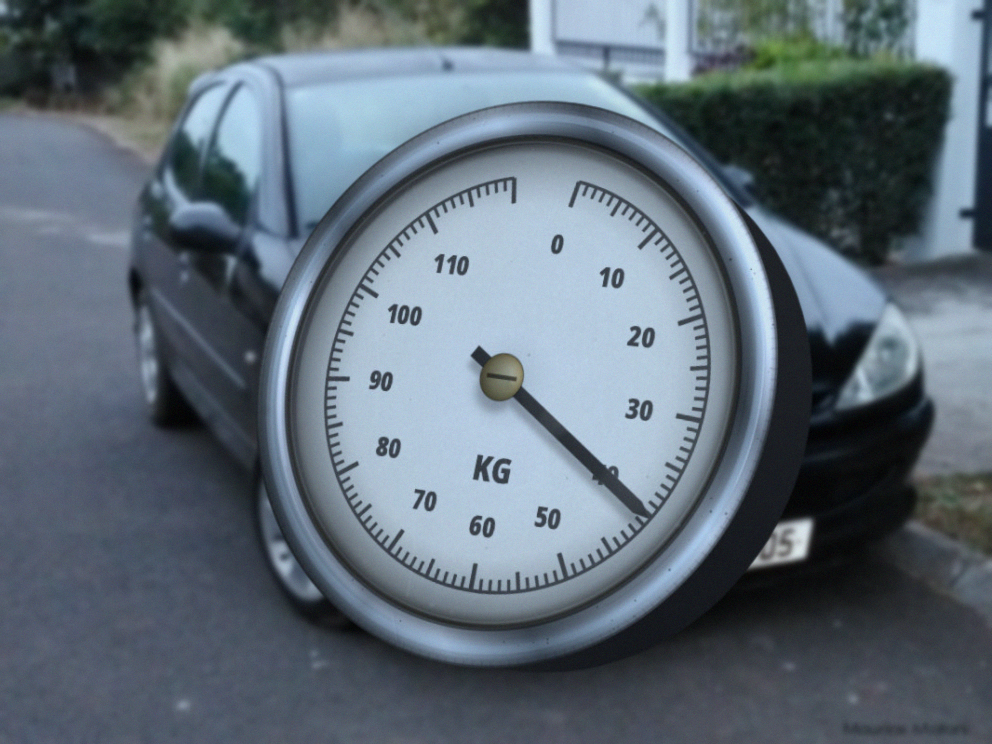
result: {"value": 40, "unit": "kg"}
